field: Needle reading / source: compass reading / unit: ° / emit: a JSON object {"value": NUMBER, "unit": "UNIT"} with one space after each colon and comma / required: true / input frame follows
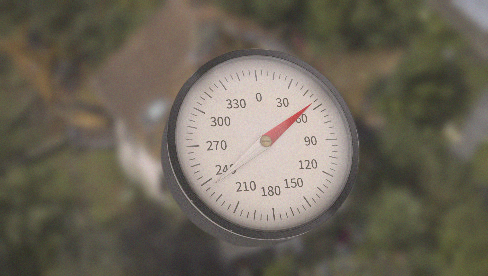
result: {"value": 55, "unit": "°"}
